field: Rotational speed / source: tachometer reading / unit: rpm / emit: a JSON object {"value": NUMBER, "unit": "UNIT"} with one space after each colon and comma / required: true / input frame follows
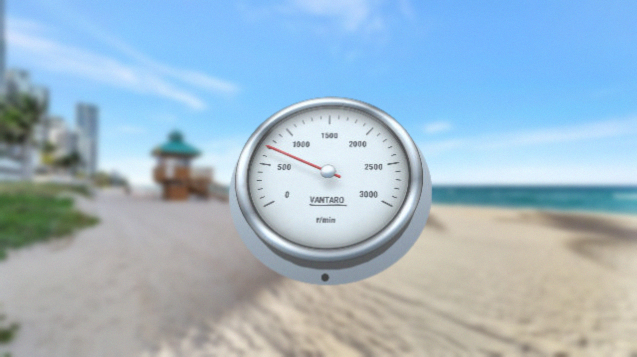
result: {"value": 700, "unit": "rpm"}
